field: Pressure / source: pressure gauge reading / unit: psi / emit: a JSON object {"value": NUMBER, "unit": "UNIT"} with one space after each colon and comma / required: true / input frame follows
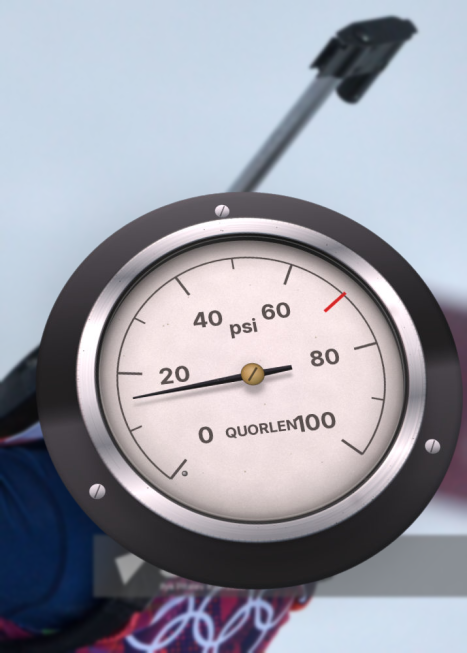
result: {"value": 15, "unit": "psi"}
